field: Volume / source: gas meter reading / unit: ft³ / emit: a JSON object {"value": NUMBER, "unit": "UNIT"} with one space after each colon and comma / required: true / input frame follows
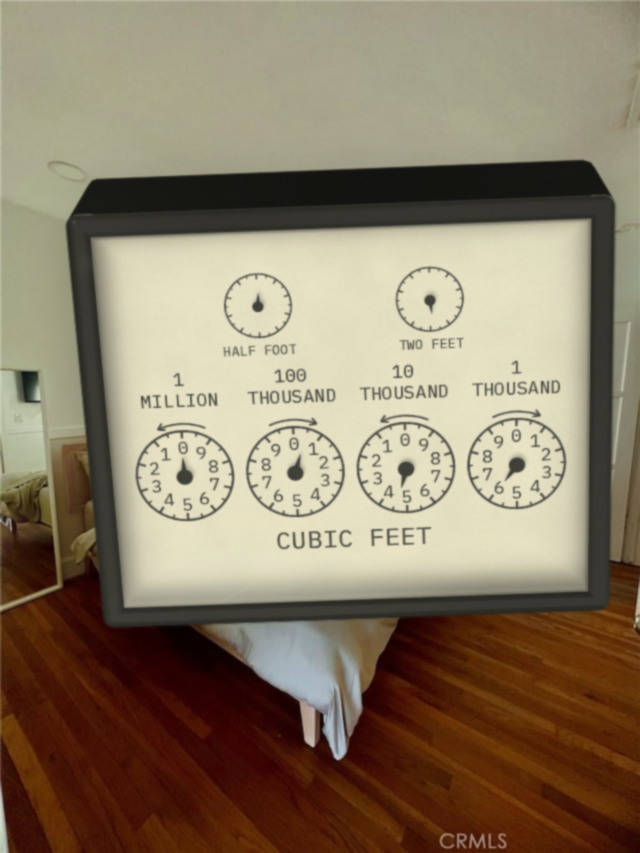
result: {"value": 4600, "unit": "ft³"}
